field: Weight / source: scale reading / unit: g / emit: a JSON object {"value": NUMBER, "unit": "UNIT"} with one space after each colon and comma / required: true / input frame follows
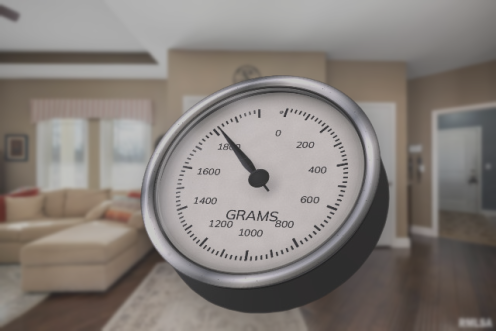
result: {"value": 1820, "unit": "g"}
